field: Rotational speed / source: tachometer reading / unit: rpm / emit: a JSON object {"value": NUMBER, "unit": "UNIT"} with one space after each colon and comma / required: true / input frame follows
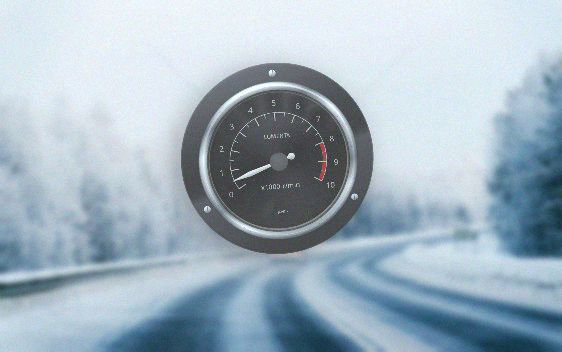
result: {"value": 500, "unit": "rpm"}
